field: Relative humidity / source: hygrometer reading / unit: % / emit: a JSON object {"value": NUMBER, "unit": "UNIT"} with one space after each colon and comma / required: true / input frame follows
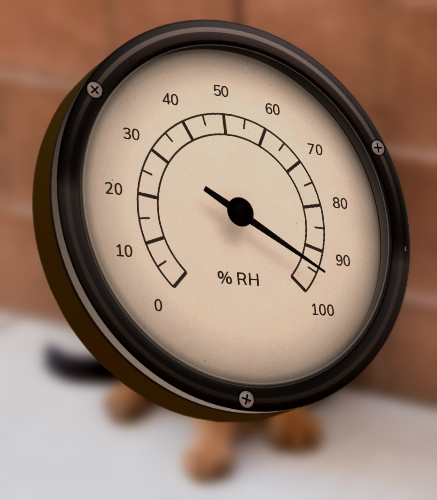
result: {"value": 95, "unit": "%"}
